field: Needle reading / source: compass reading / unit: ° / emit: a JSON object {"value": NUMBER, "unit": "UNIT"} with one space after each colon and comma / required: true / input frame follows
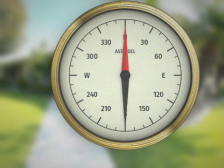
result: {"value": 0, "unit": "°"}
